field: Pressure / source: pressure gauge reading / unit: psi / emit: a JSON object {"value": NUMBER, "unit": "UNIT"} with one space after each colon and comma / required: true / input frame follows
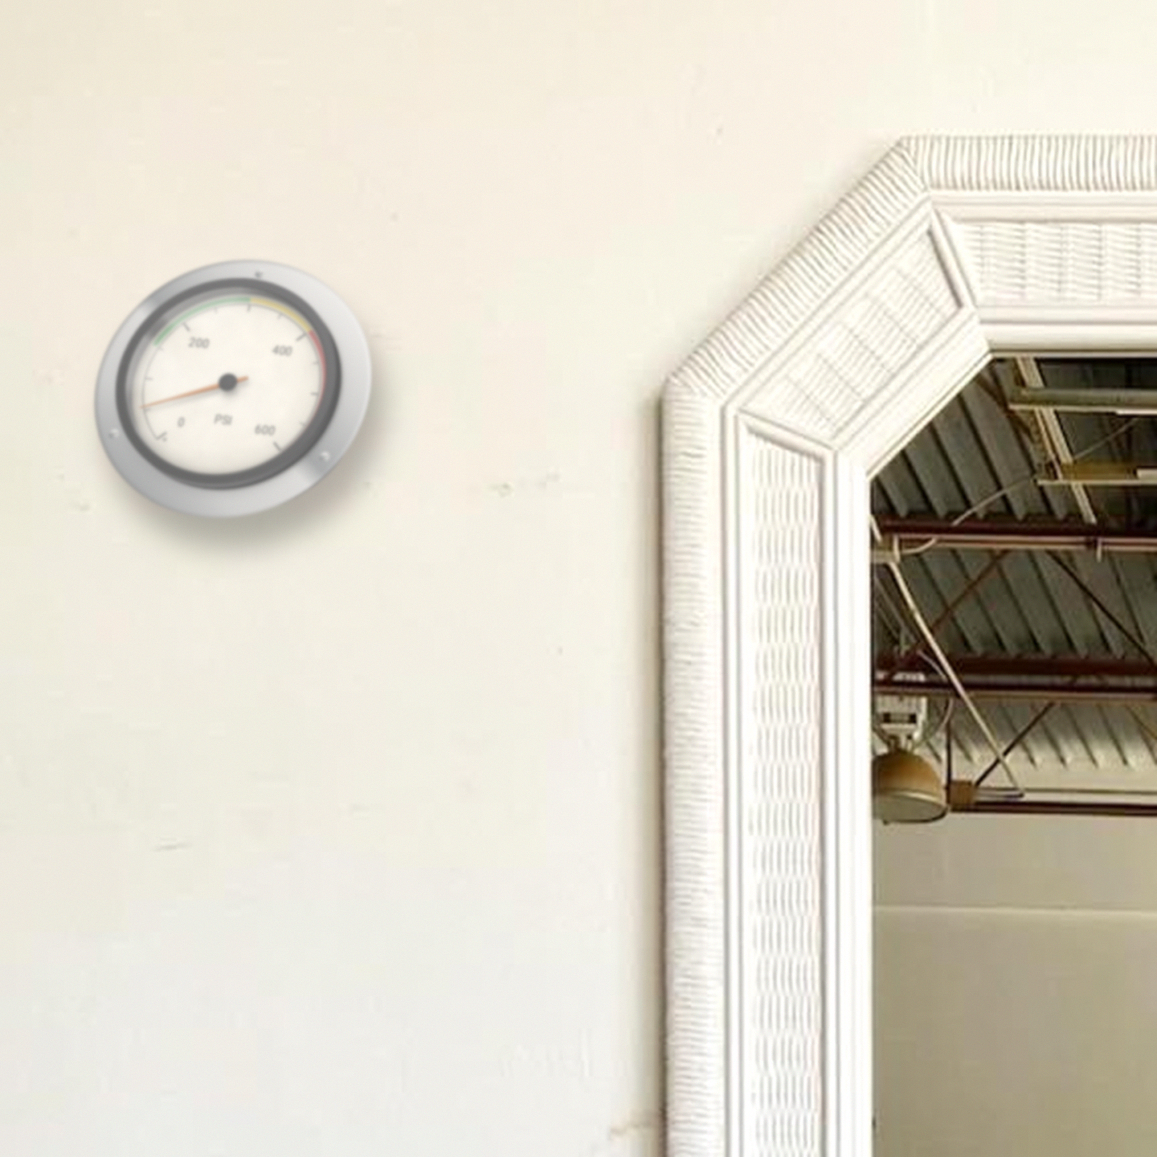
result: {"value": 50, "unit": "psi"}
